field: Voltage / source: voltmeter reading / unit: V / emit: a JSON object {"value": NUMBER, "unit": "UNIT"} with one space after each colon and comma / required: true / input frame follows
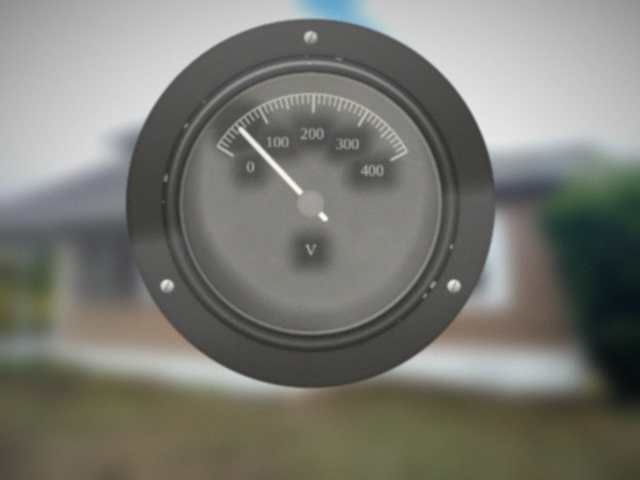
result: {"value": 50, "unit": "V"}
